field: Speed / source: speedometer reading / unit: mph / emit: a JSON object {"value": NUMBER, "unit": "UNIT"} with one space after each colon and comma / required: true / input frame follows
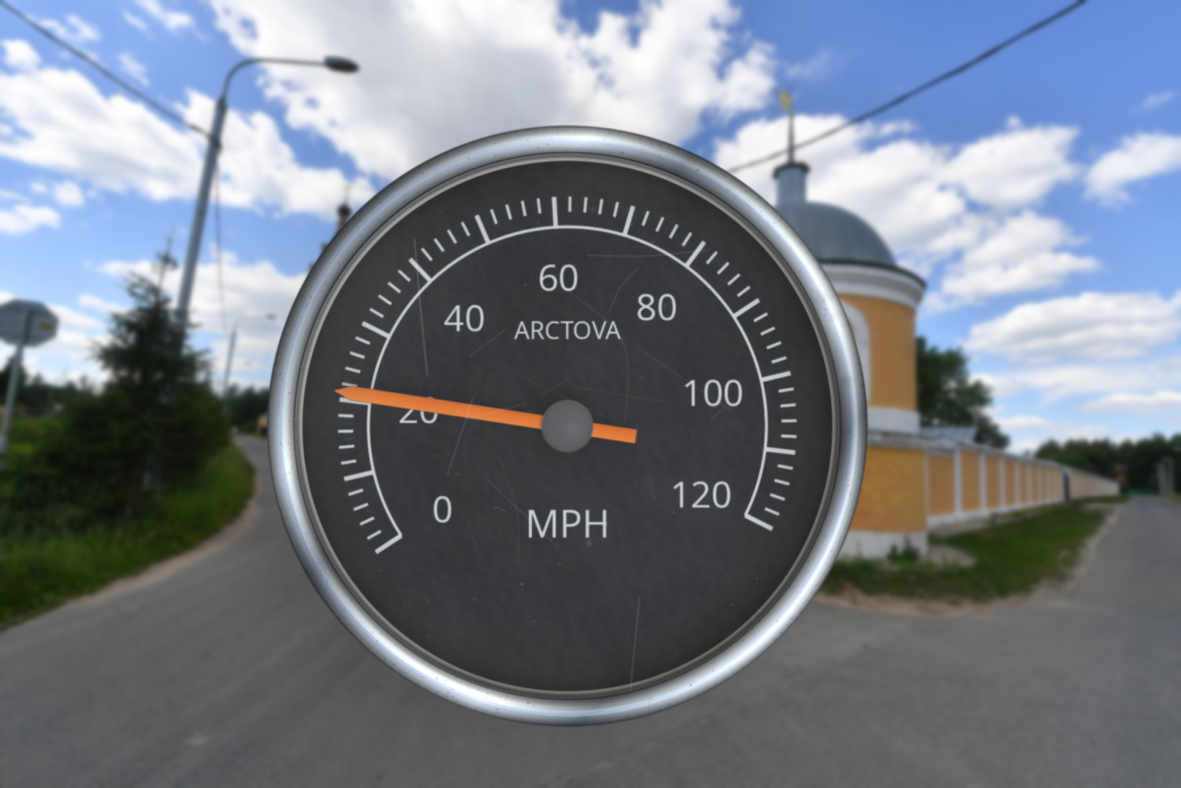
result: {"value": 21, "unit": "mph"}
